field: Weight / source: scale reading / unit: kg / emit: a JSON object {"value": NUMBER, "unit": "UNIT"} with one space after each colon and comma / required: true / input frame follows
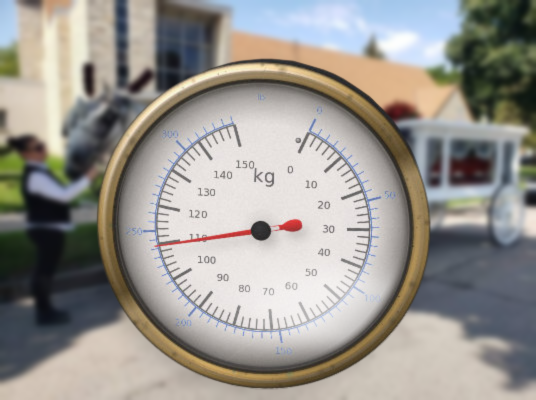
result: {"value": 110, "unit": "kg"}
